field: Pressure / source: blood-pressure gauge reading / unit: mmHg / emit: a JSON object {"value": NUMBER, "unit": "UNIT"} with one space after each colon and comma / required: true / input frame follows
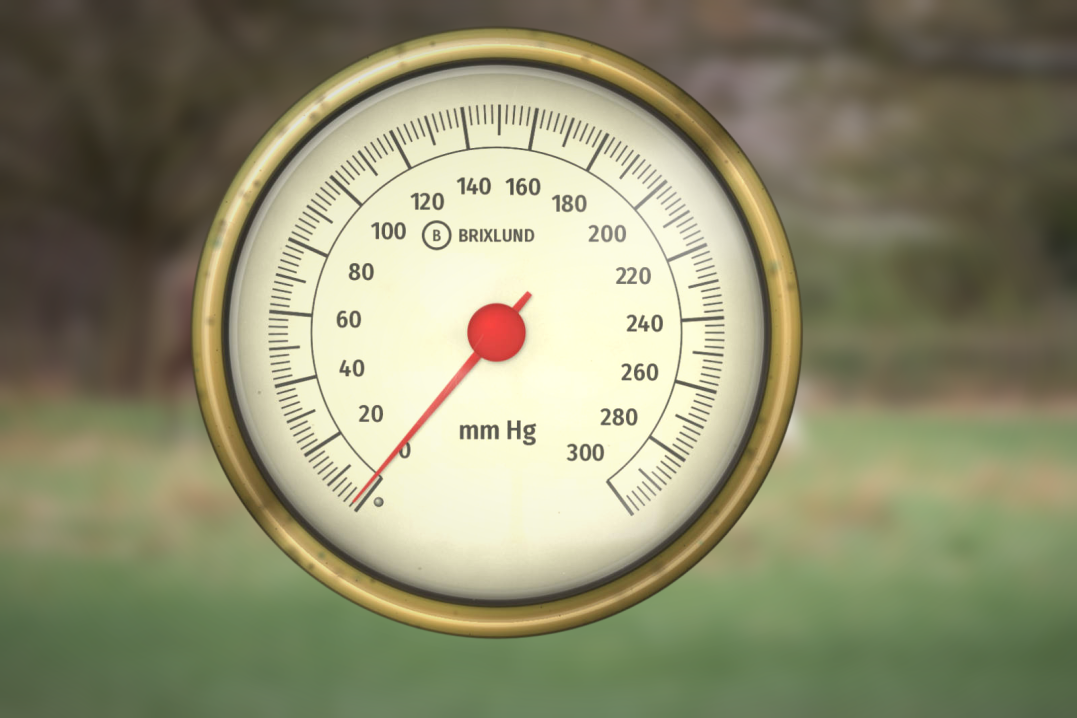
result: {"value": 2, "unit": "mmHg"}
